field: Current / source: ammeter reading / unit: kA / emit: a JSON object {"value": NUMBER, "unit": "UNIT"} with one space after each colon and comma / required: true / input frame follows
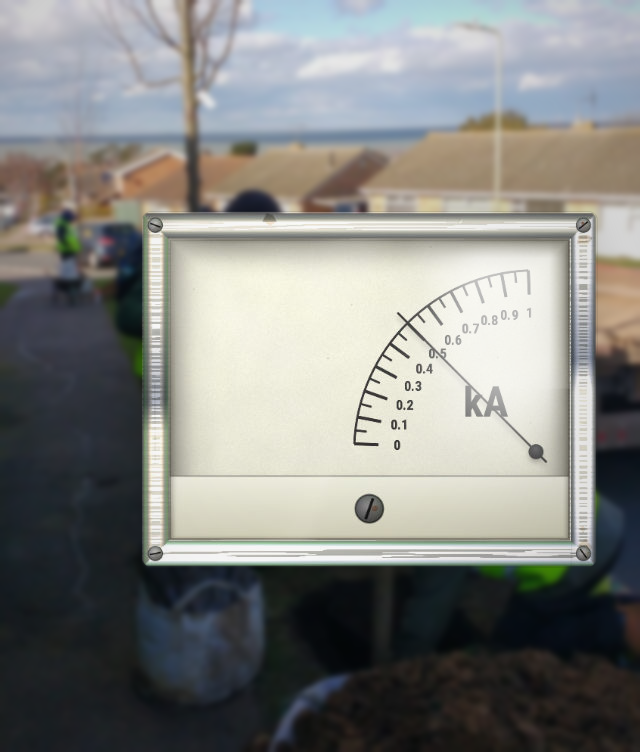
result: {"value": 0.5, "unit": "kA"}
